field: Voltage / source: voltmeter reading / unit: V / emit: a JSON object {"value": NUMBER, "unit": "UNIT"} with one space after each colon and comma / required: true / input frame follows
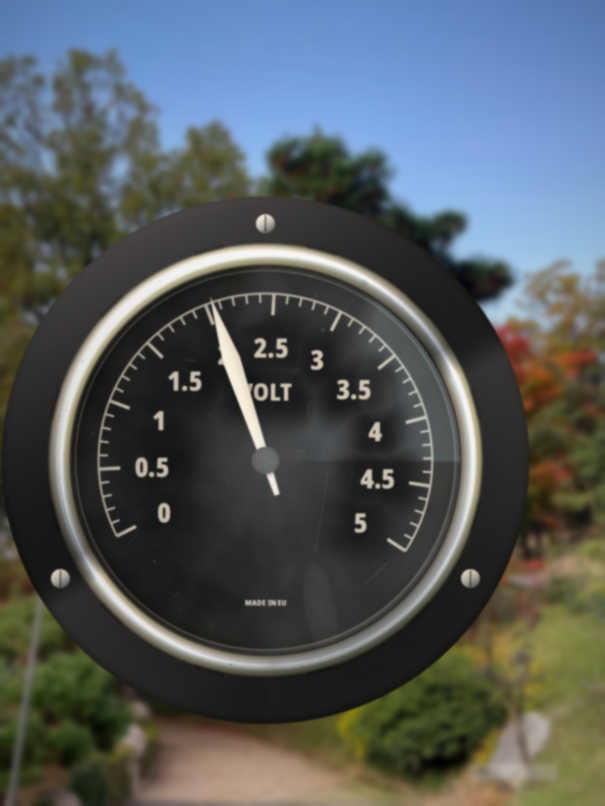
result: {"value": 2.05, "unit": "V"}
